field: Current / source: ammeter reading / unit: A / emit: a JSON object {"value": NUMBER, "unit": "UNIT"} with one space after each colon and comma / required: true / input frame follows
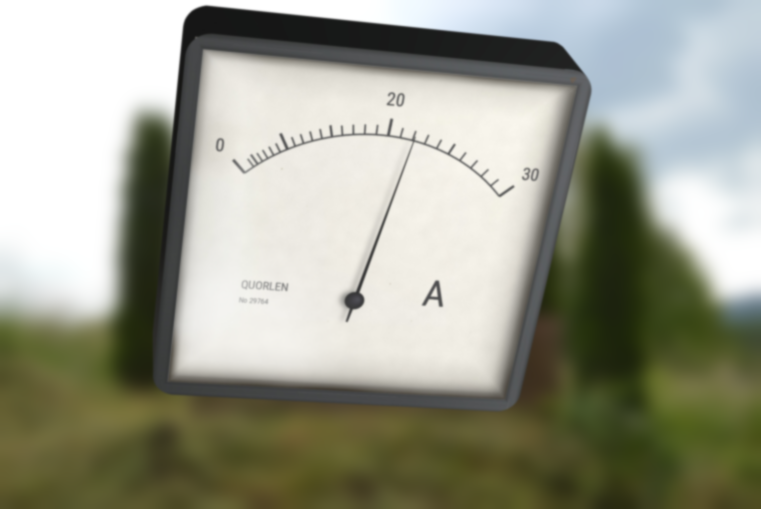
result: {"value": 22, "unit": "A"}
